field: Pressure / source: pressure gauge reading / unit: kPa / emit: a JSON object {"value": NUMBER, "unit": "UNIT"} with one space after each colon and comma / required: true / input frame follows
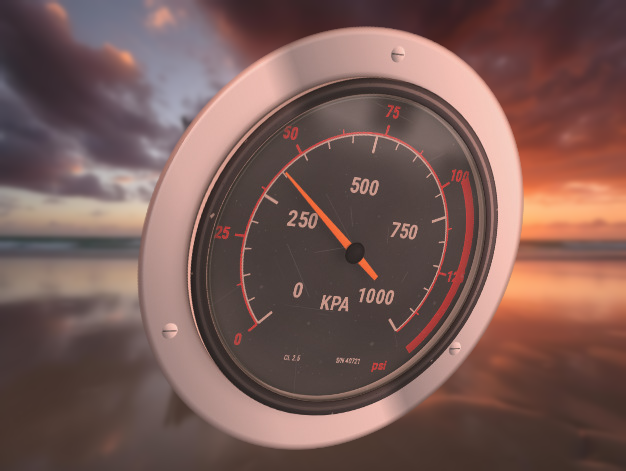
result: {"value": 300, "unit": "kPa"}
